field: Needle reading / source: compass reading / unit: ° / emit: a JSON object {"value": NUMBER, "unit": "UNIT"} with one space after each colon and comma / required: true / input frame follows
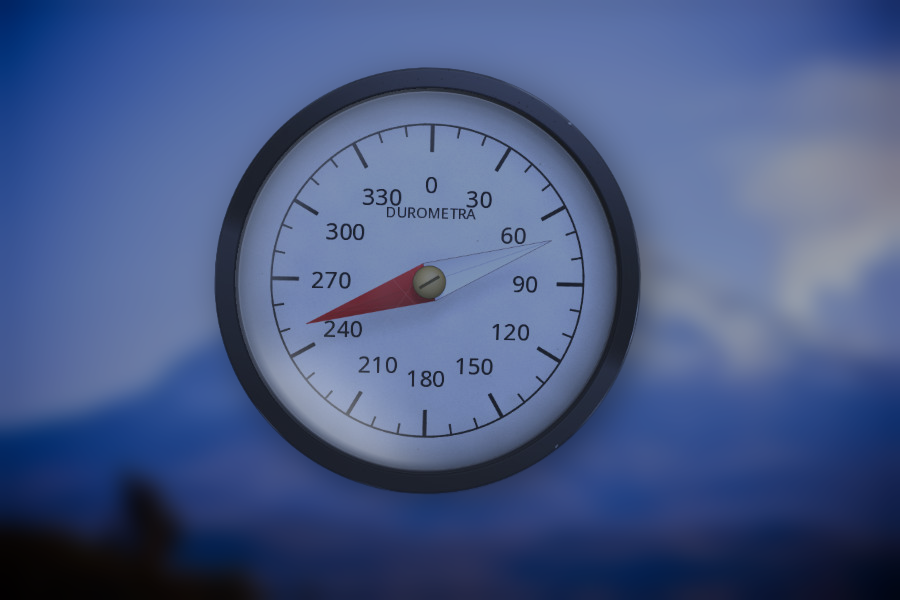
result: {"value": 250, "unit": "°"}
